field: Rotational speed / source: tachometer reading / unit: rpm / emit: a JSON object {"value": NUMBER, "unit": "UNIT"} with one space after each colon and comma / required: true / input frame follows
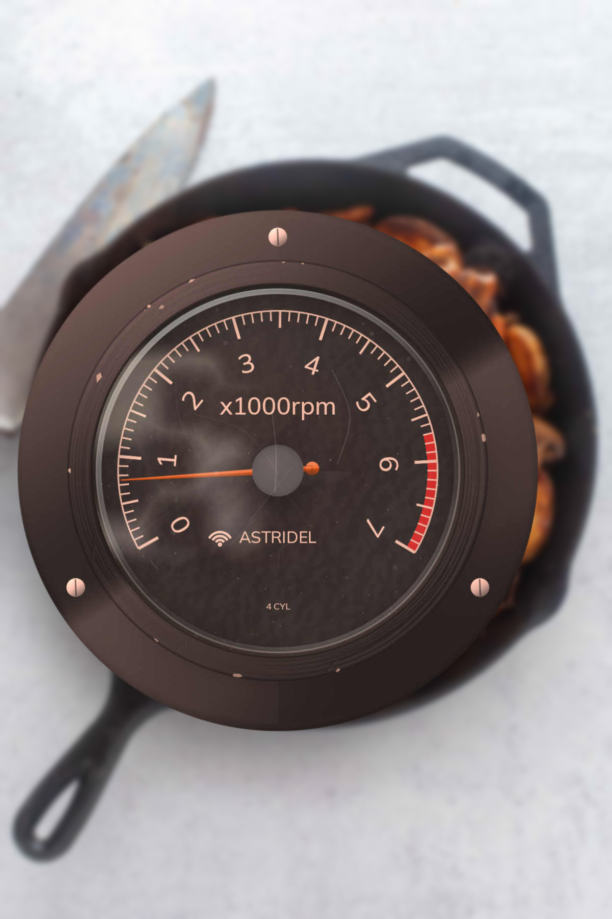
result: {"value": 750, "unit": "rpm"}
